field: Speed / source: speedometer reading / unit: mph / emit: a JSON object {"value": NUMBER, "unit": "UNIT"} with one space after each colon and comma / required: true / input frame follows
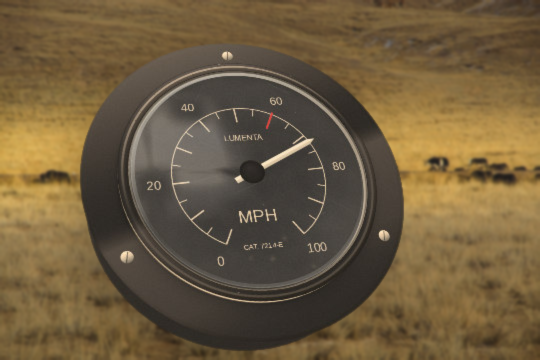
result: {"value": 72.5, "unit": "mph"}
